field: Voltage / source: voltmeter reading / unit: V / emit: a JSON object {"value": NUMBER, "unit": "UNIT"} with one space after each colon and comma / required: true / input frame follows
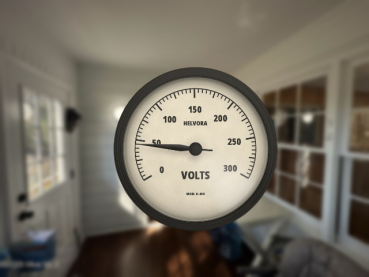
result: {"value": 45, "unit": "V"}
